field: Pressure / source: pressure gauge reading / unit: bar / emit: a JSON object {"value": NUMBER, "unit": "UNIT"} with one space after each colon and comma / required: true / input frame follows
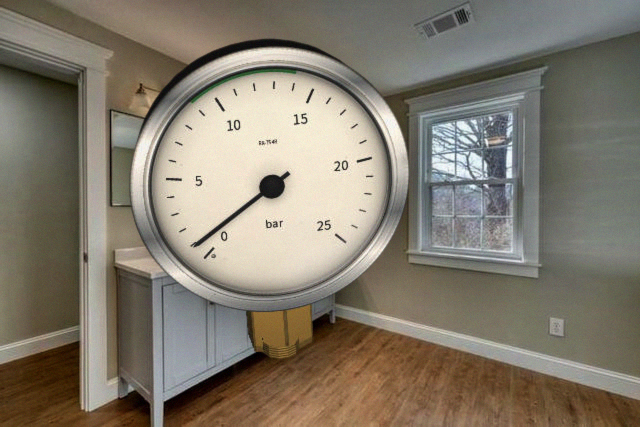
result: {"value": 1, "unit": "bar"}
